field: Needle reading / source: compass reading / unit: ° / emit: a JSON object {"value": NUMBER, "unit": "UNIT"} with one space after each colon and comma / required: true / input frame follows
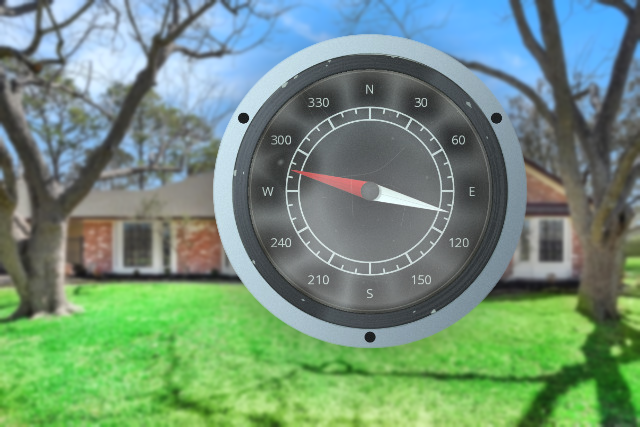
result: {"value": 285, "unit": "°"}
